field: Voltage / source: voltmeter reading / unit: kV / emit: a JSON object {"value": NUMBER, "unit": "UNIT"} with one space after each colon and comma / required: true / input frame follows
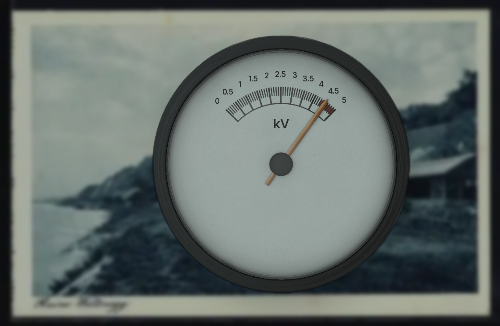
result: {"value": 4.5, "unit": "kV"}
